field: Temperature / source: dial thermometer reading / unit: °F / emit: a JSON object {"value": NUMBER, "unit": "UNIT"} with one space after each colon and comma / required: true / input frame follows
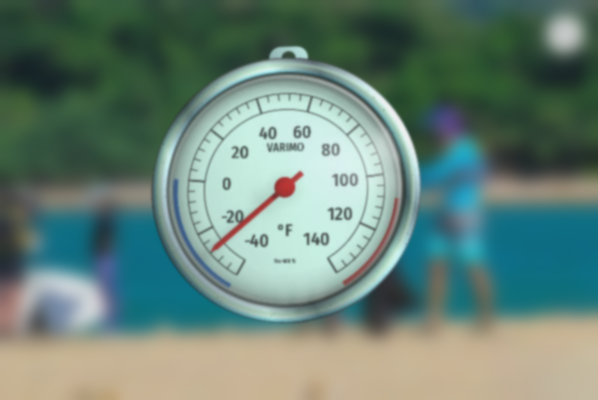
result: {"value": -28, "unit": "°F"}
